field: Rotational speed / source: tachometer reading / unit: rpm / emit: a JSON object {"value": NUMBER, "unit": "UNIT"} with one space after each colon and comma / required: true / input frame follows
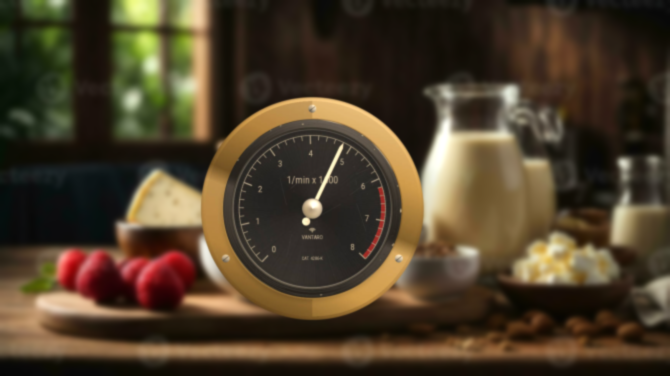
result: {"value": 4800, "unit": "rpm"}
